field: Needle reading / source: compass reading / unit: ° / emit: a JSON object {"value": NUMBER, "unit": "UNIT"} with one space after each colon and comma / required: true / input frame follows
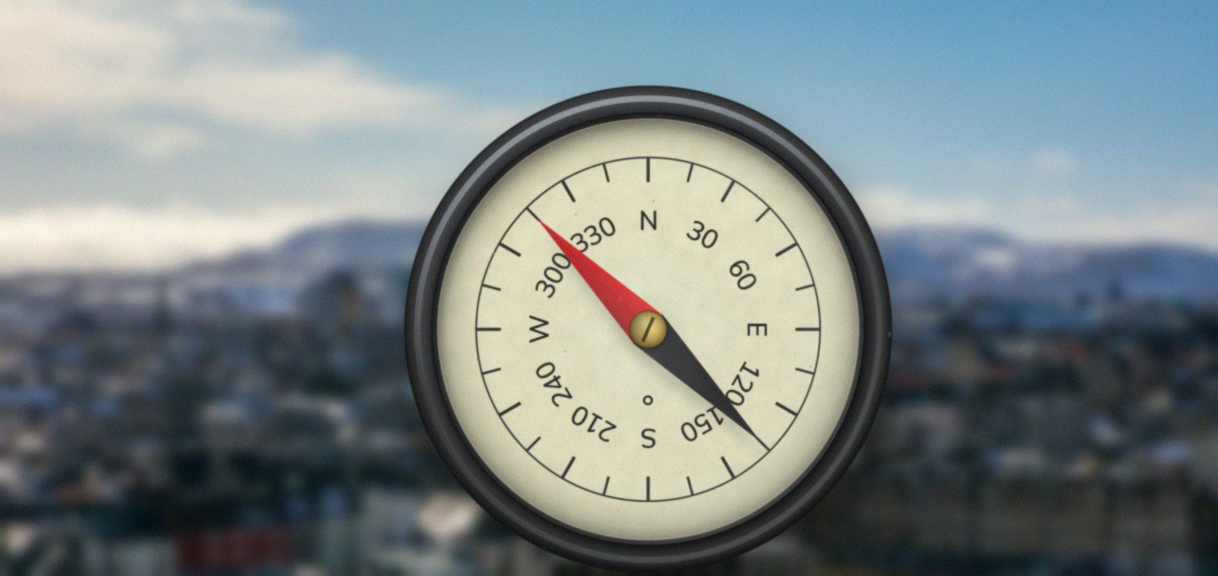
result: {"value": 315, "unit": "°"}
